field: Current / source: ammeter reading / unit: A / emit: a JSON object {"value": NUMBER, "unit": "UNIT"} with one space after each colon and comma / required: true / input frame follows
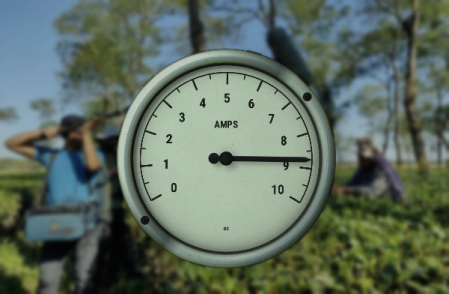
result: {"value": 8.75, "unit": "A"}
